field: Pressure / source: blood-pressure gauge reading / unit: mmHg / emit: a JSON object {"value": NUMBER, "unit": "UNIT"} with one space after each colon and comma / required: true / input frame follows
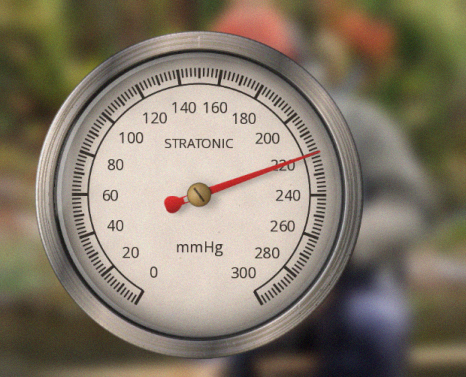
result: {"value": 220, "unit": "mmHg"}
